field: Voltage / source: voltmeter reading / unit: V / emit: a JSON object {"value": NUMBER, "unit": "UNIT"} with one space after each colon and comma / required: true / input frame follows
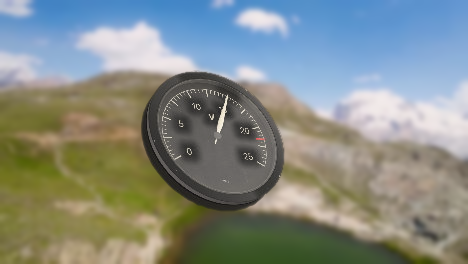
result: {"value": 15, "unit": "V"}
